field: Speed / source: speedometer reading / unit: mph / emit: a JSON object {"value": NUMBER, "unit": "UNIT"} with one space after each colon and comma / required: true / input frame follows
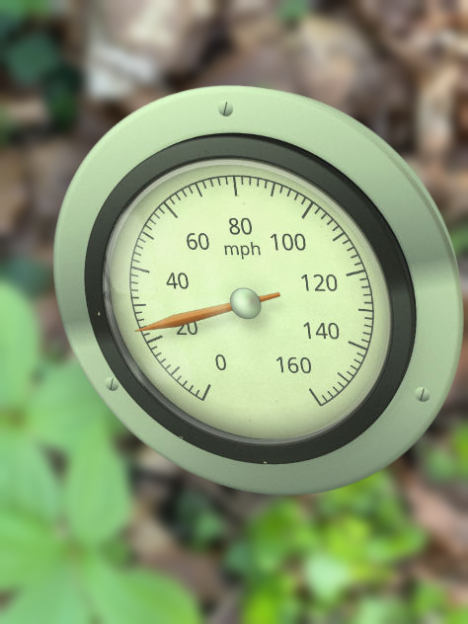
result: {"value": 24, "unit": "mph"}
